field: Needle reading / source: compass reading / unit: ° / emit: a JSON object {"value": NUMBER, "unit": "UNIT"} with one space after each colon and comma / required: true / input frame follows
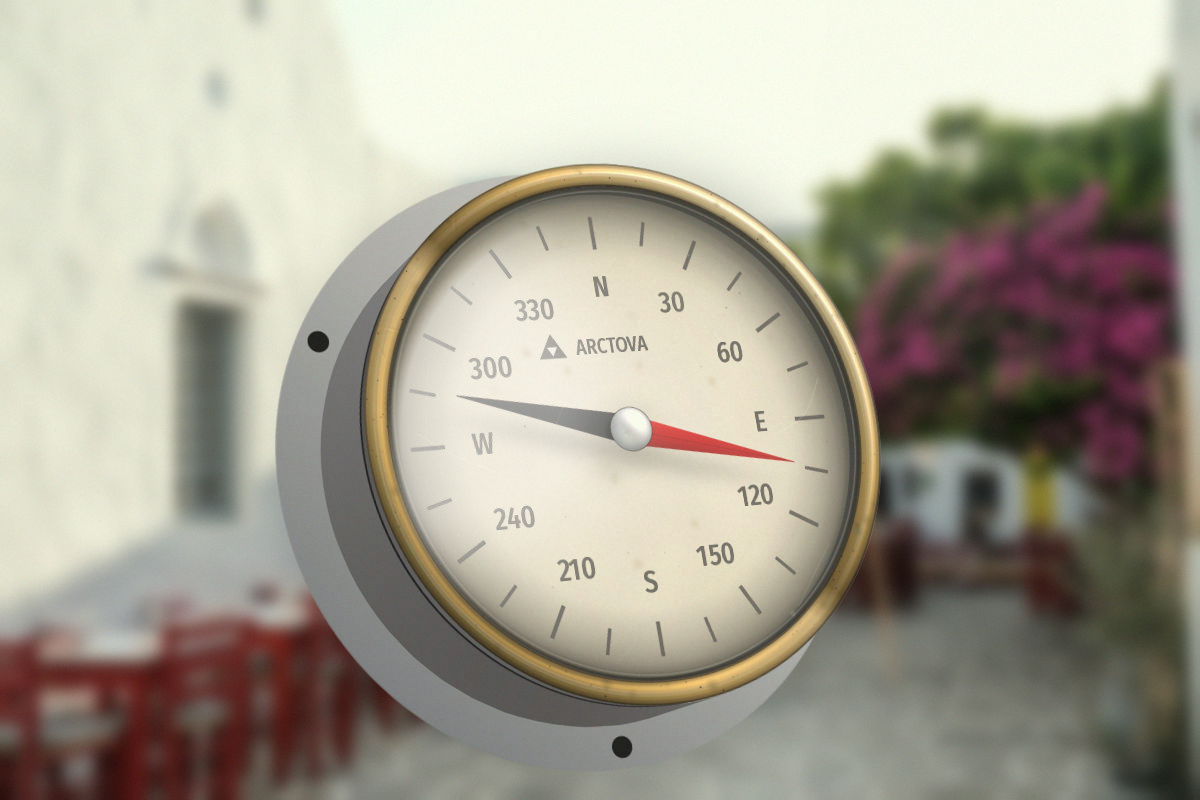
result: {"value": 105, "unit": "°"}
